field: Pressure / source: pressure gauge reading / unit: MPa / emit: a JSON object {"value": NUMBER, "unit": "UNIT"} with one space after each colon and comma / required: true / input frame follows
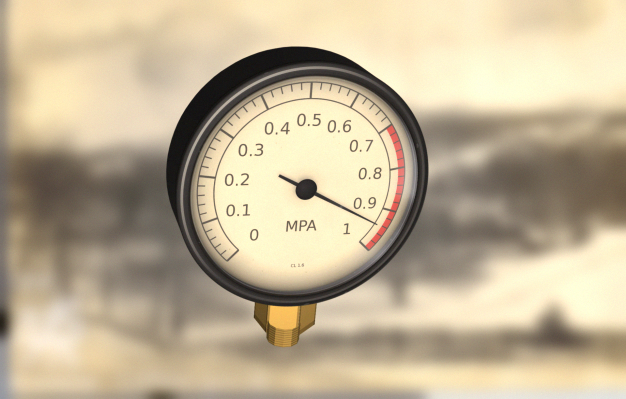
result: {"value": 0.94, "unit": "MPa"}
